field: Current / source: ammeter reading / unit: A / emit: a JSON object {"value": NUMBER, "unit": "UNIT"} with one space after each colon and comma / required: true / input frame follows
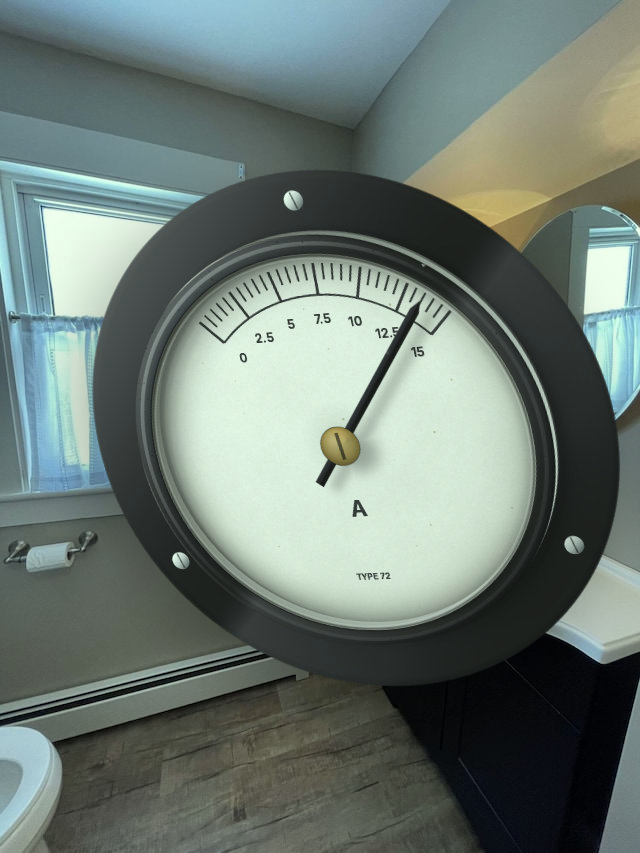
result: {"value": 13.5, "unit": "A"}
